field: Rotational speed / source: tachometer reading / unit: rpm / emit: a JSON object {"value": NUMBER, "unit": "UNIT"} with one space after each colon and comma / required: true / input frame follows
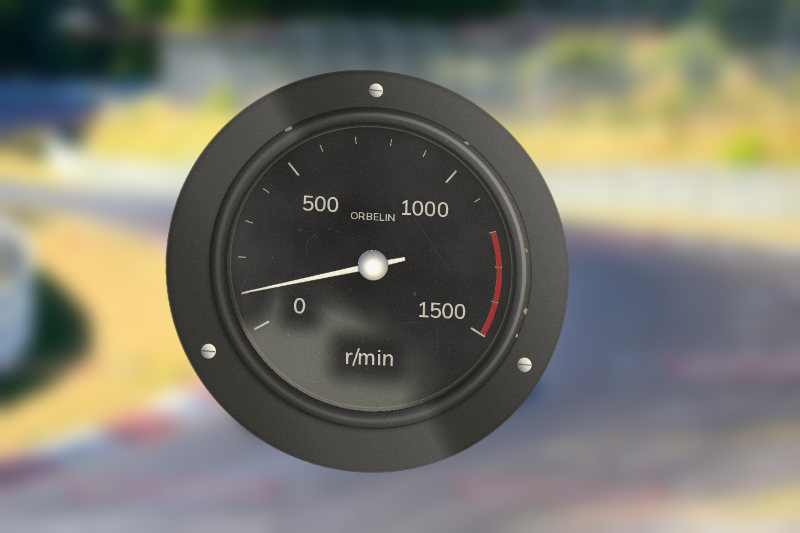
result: {"value": 100, "unit": "rpm"}
